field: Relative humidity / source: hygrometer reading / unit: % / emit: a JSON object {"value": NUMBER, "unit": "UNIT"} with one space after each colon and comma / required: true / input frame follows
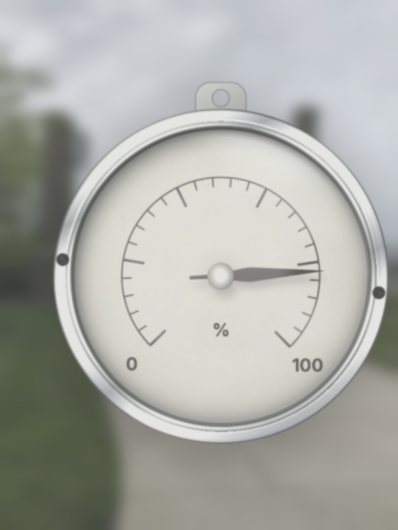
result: {"value": 82, "unit": "%"}
